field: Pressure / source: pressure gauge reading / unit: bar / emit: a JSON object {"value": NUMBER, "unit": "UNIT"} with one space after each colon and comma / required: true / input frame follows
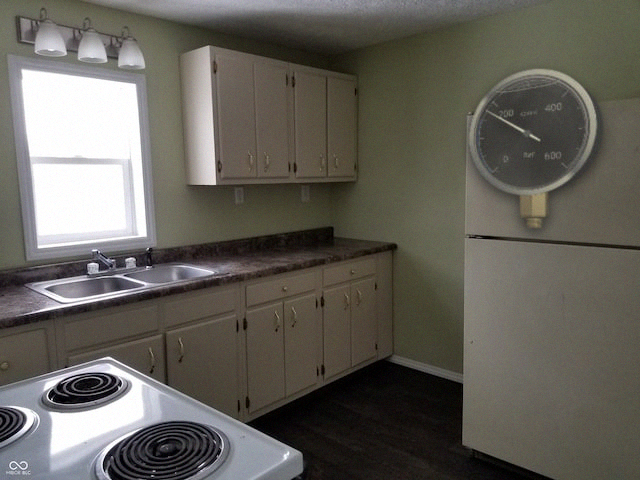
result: {"value": 175, "unit": "bar"}
